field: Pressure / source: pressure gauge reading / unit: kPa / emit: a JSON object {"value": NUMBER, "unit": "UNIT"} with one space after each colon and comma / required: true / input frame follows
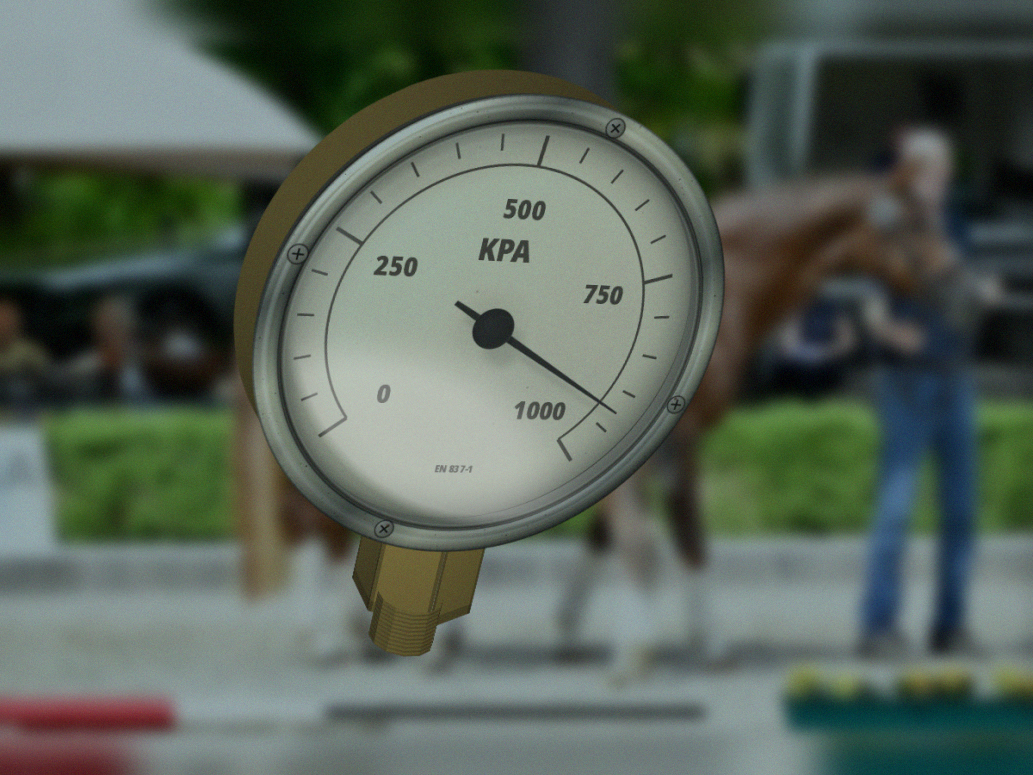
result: {"value": 925, "unit": "kPa"}
